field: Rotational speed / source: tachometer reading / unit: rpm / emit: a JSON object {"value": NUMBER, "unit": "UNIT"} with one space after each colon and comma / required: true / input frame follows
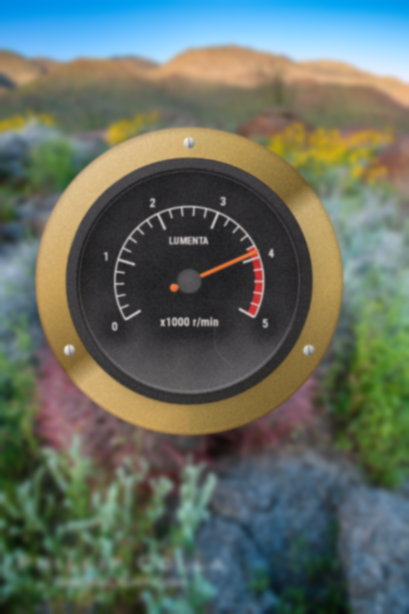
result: {"value": 3900, "unit": "rpm"}
